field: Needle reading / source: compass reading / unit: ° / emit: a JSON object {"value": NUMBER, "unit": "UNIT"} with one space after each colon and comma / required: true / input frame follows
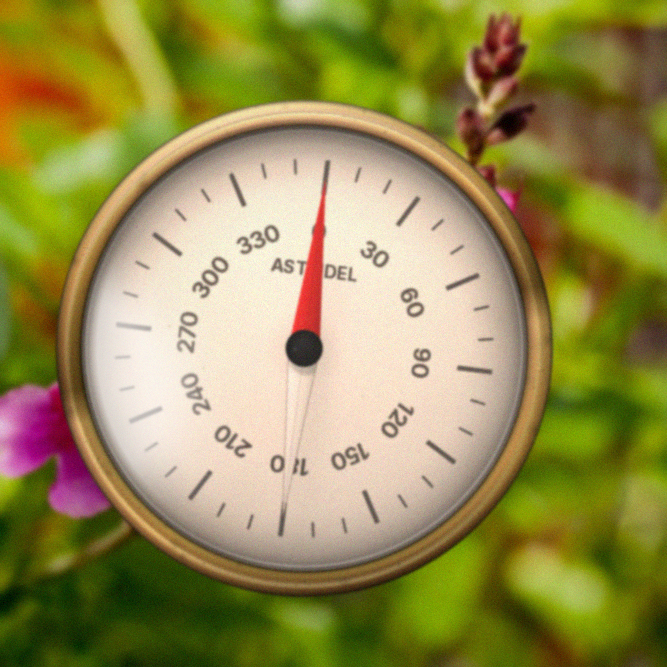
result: {"value": 0, "unit": "°"}
